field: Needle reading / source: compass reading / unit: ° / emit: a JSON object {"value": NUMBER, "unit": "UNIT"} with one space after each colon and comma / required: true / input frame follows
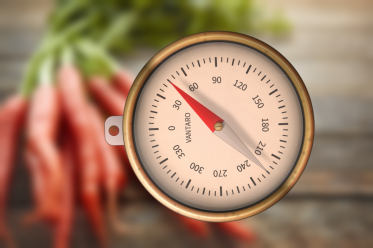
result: {"value": 45, "unit": "°"}
